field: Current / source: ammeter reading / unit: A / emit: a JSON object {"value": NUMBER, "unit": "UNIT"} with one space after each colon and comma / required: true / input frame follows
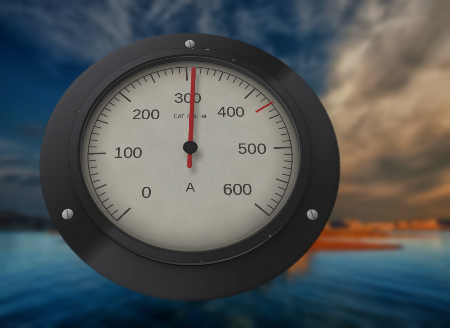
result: {"value": 310, "unit": "A"}
